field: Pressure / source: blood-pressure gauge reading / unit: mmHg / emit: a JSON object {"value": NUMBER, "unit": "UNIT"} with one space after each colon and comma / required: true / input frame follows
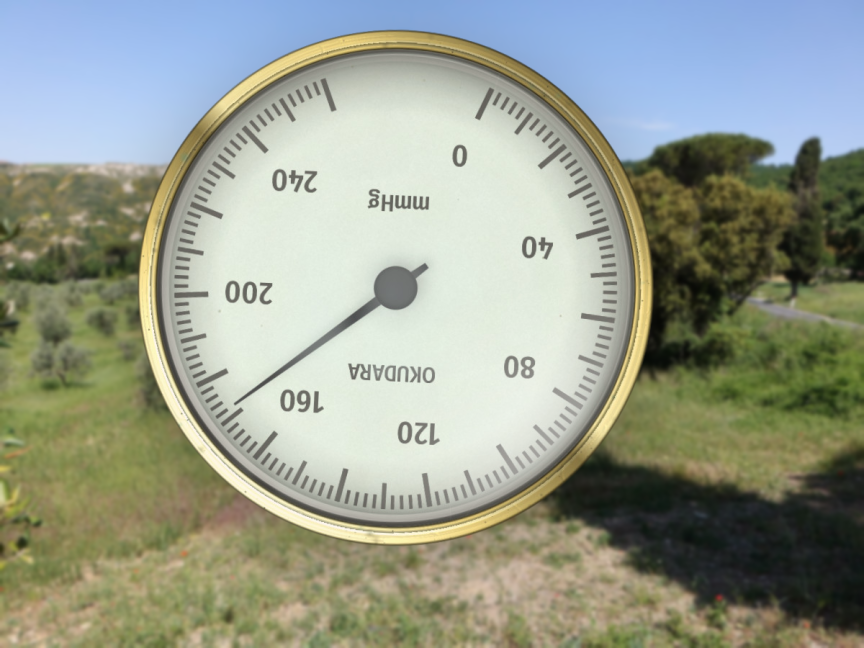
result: {"value": 172, "unit": "mmHg"}
